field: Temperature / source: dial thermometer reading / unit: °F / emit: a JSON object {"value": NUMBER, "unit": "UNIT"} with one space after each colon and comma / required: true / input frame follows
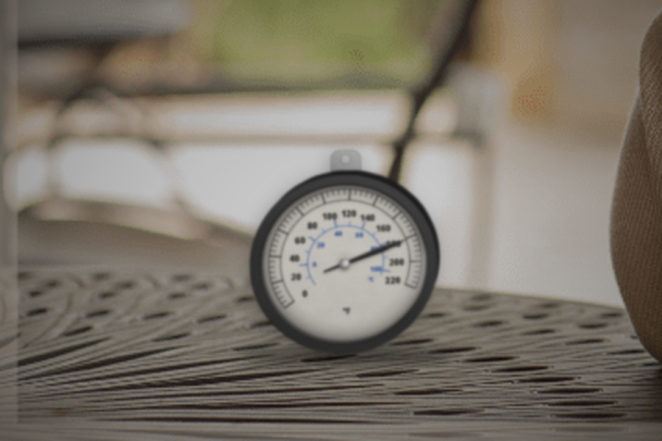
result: {"value": 180, "unit": "°F"}
